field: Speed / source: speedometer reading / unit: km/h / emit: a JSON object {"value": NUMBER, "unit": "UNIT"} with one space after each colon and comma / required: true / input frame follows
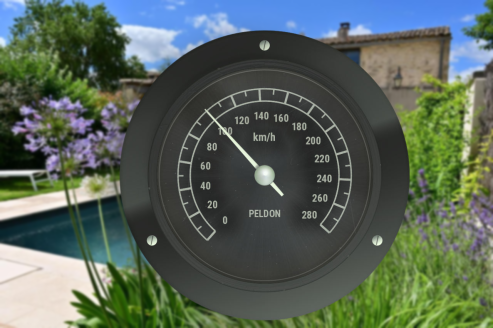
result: {"value": 100, "unit": "km/h"}
